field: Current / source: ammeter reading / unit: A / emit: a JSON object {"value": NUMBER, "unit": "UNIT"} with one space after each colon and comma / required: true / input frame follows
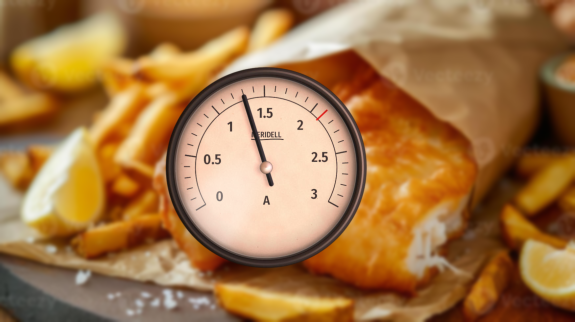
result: {"value": 1.3, "unit": "A"}
